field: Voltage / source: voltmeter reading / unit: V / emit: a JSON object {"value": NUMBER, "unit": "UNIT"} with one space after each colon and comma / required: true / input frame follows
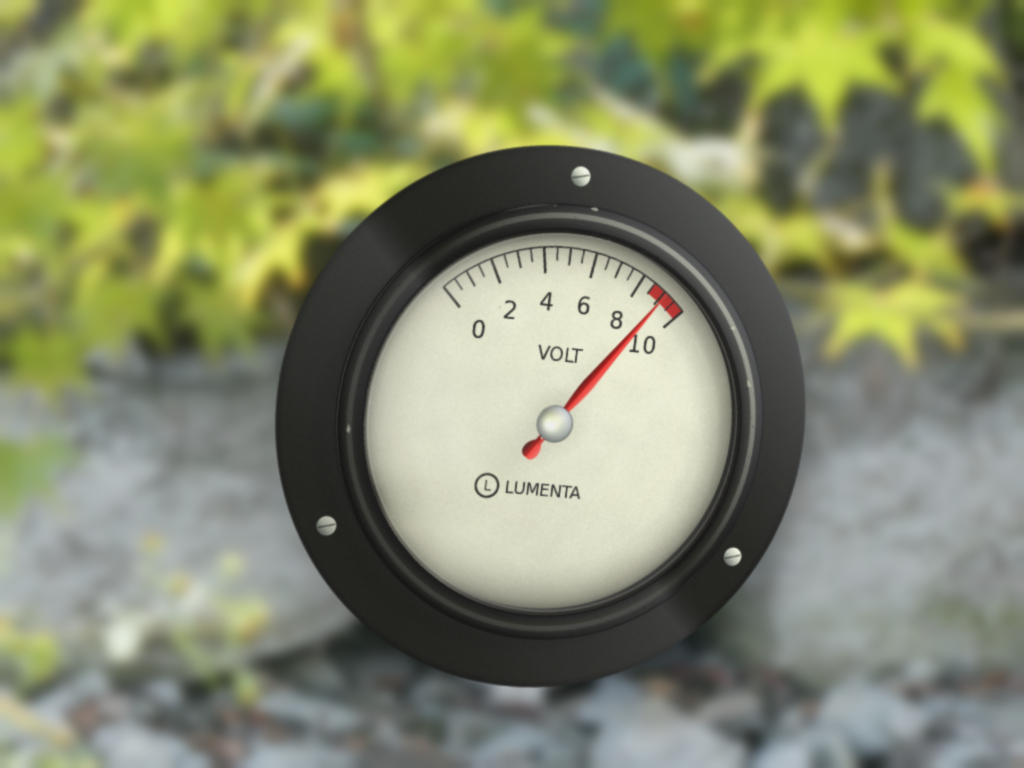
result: {"value": 9, "unit": "V"}
